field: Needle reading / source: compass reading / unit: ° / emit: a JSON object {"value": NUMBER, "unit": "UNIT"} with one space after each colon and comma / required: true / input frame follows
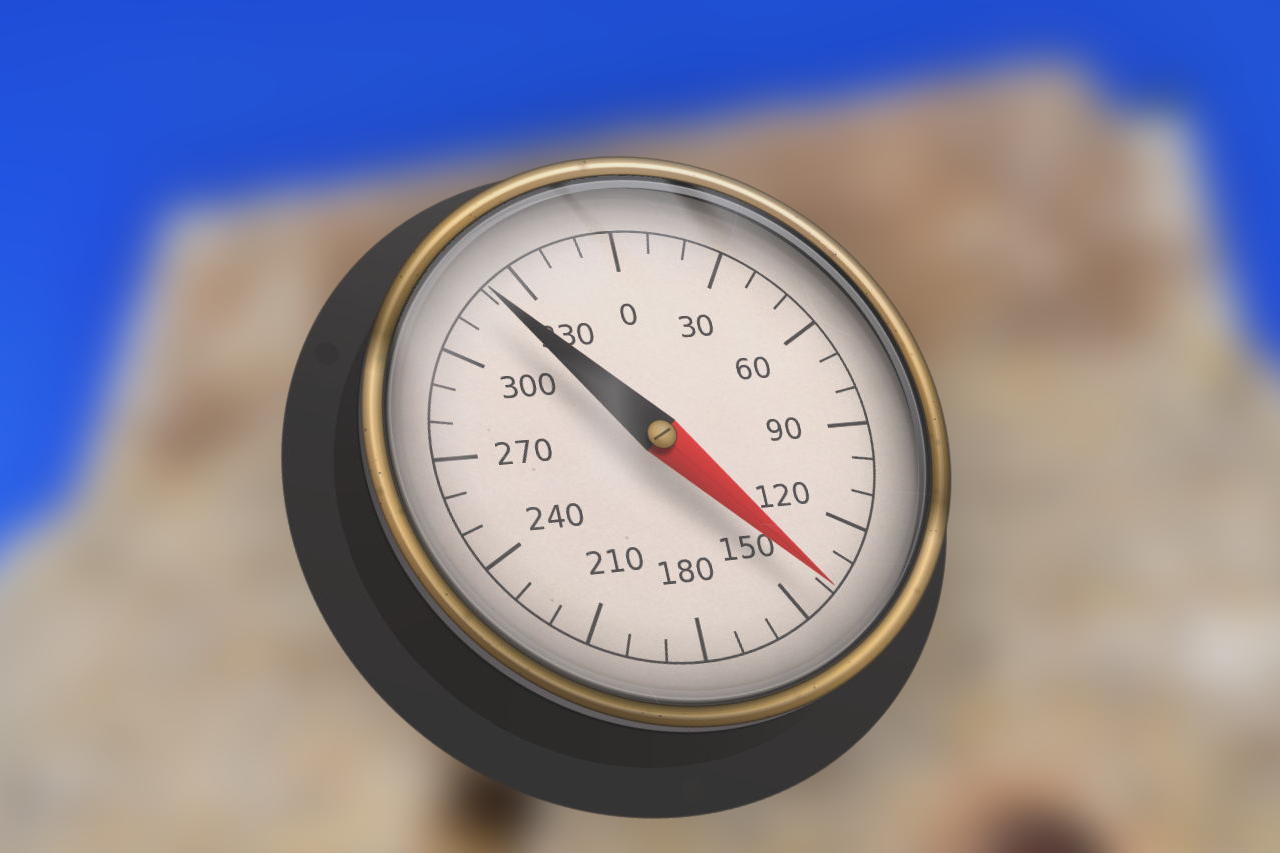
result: {"value": 140, "unit": "°"}
